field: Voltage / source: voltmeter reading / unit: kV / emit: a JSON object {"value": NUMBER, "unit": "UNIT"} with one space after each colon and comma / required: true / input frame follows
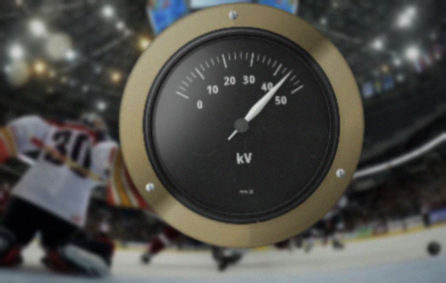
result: {"value": 44, "unit": "kV"}
